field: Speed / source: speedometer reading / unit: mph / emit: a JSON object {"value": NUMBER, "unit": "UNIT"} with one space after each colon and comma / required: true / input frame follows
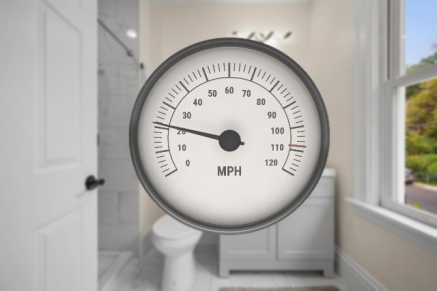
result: {"value": 22, "unit": "mph"}
